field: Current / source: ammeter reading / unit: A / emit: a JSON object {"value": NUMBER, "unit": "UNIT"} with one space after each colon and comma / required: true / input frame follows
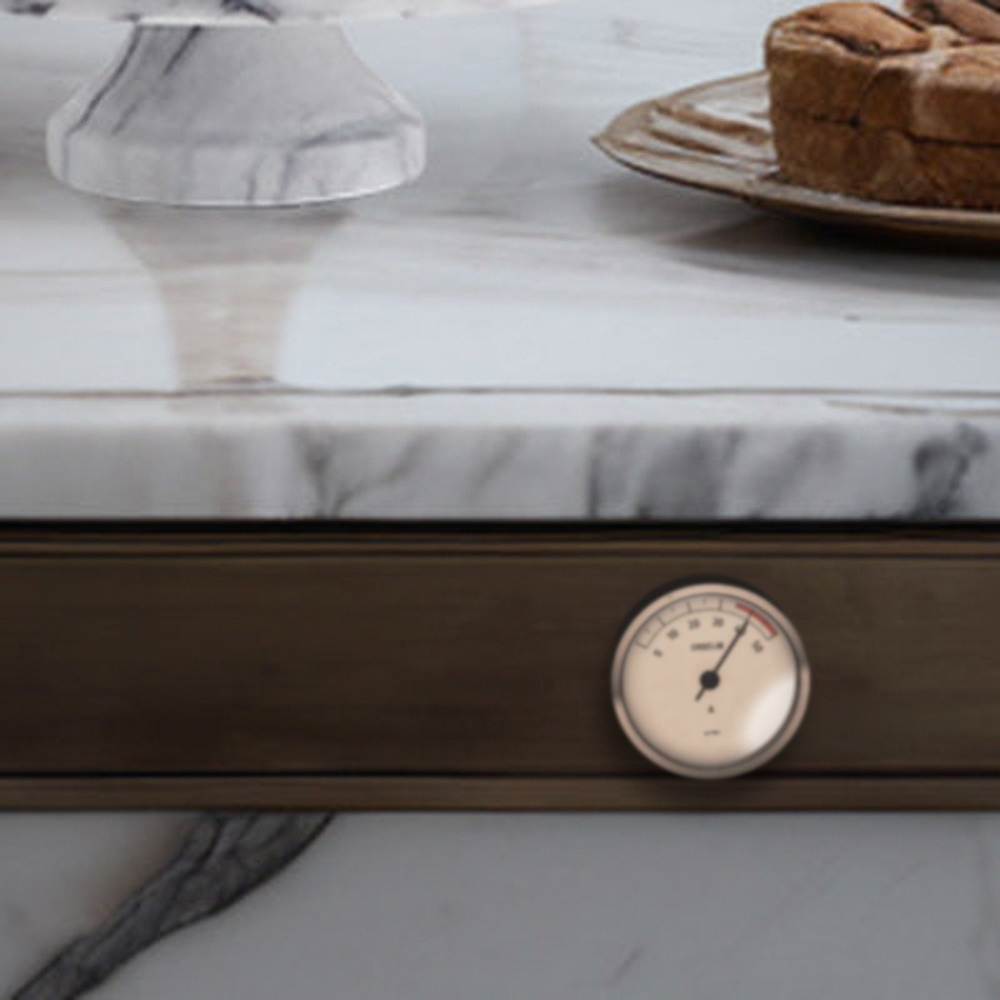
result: {"value": 40, "unit": "A"}
